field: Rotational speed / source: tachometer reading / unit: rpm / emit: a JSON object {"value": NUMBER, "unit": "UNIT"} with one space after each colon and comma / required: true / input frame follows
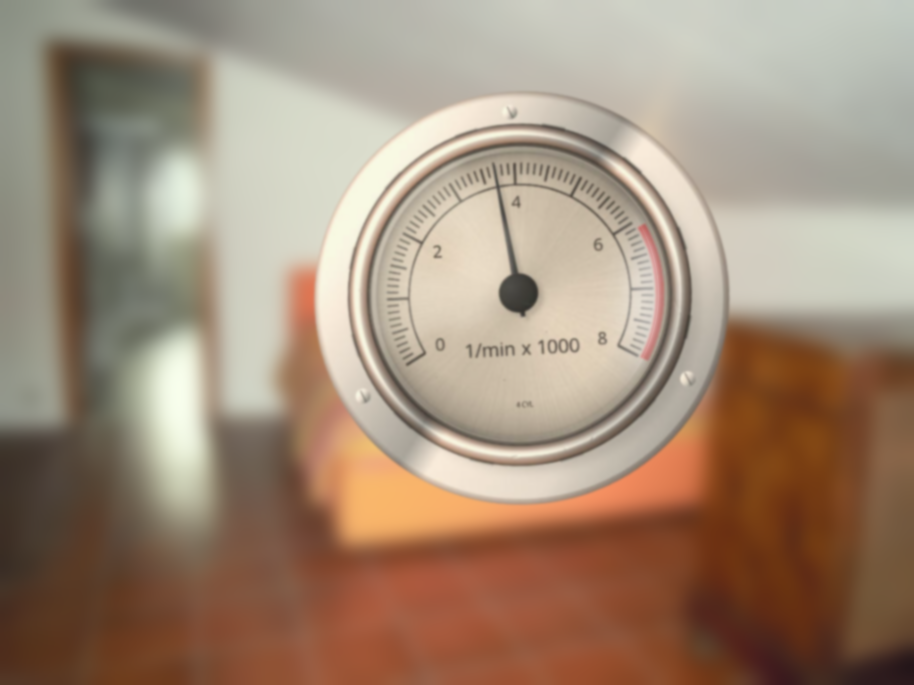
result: {"value": 3700, "unit": "rpm"}
